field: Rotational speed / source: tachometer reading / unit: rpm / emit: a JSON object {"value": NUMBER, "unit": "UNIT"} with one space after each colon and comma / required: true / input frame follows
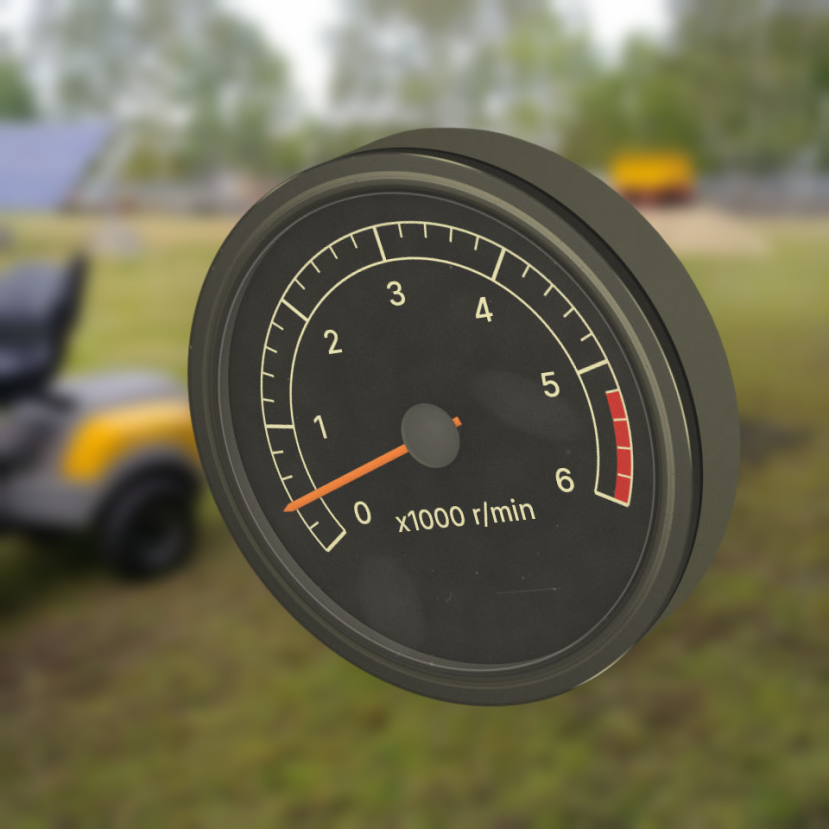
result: {"value": 400, "unit": "rpm"}
